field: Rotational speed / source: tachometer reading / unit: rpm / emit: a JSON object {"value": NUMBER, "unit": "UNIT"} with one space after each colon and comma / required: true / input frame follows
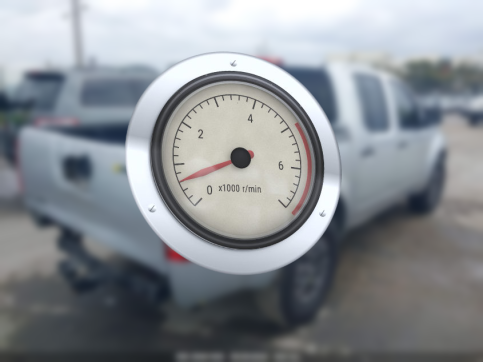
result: {"value": 600, "unit": "rpm"}
